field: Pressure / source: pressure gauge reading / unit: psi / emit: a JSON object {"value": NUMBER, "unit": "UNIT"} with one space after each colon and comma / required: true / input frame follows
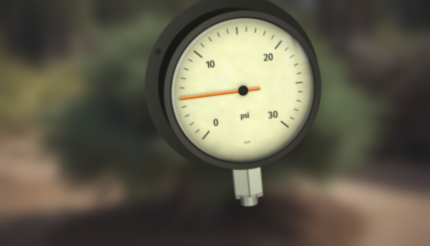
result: {"value": 5, "unit": "psi"}
